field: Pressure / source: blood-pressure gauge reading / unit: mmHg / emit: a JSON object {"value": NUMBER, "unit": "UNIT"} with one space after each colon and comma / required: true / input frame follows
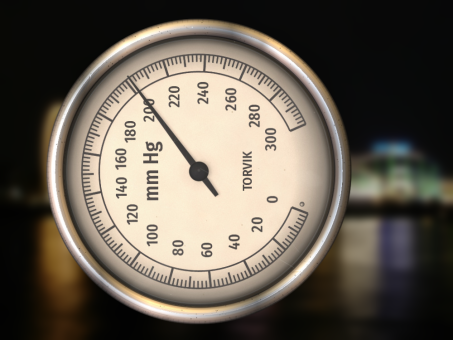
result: {"value": 202, "unit": "mmHg"}
